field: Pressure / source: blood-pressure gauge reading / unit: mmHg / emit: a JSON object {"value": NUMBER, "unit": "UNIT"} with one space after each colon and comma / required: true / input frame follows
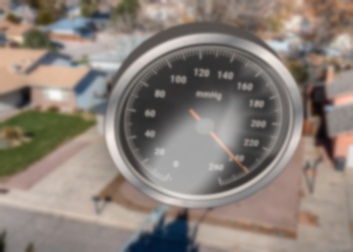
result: {"value": 240, "unit": "mmHg"}
